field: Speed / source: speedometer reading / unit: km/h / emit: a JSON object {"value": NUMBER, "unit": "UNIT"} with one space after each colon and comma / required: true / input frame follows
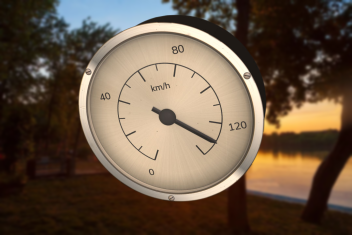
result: {"value": 130, "unit": "km/h"}
